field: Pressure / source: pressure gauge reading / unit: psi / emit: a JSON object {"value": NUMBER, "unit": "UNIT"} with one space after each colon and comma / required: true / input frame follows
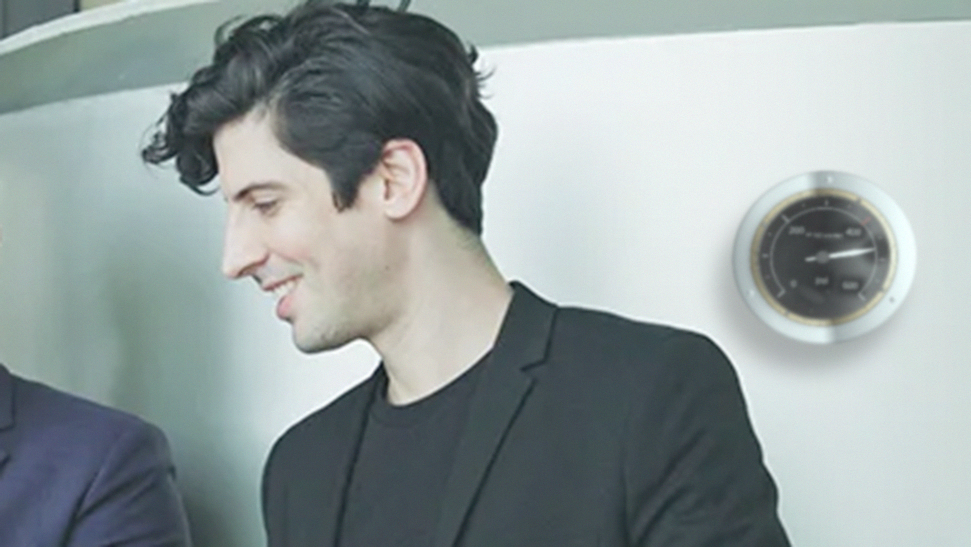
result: {"value": 475, "unit": "psi"}
